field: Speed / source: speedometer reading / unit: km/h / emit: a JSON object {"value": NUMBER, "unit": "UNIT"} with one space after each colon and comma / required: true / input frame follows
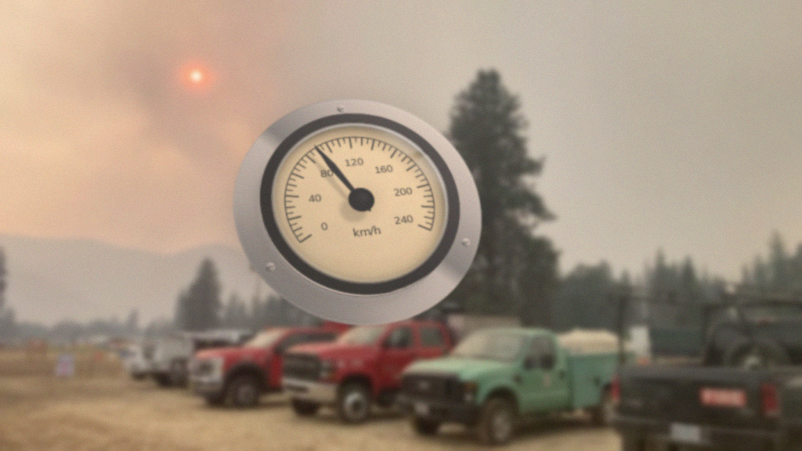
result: {"value": 90, "unit": "km/h"}
